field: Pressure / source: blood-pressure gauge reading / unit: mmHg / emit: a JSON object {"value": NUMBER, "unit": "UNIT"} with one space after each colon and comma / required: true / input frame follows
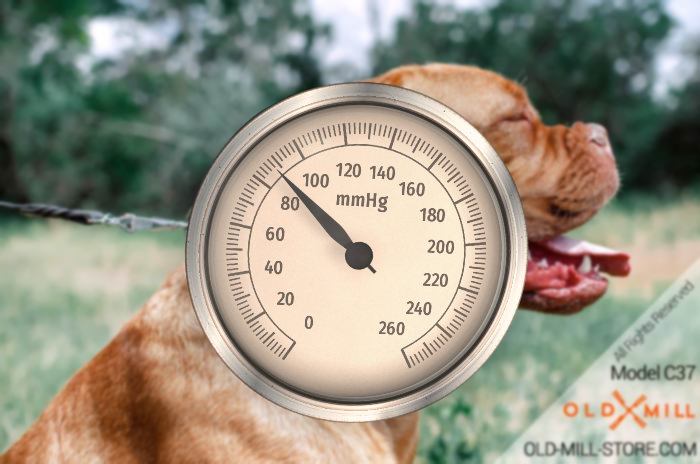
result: {"value": 88, "unit": "mmHg"}
